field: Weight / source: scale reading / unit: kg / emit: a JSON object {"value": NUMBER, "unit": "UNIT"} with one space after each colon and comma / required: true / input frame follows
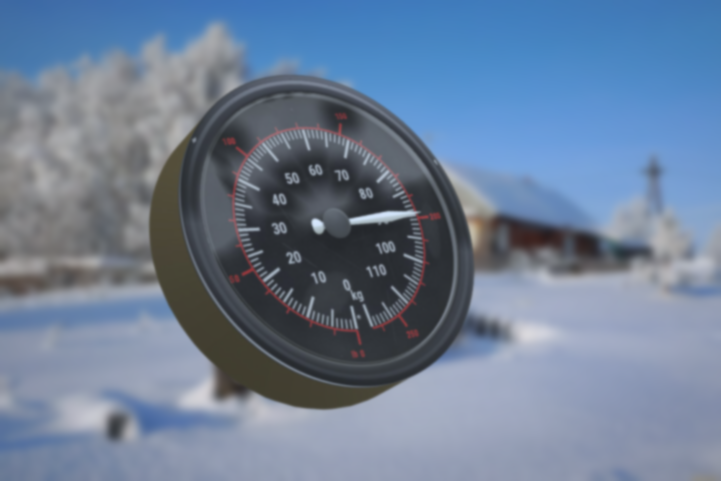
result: {"value": 90, "unit": "kg"}
